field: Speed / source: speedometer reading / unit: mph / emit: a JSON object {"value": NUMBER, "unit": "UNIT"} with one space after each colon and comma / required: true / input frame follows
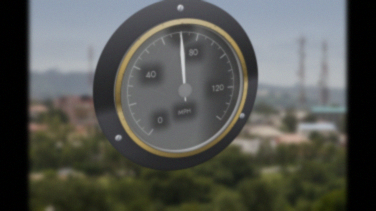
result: {"value": 70, "unit": "mph"}
